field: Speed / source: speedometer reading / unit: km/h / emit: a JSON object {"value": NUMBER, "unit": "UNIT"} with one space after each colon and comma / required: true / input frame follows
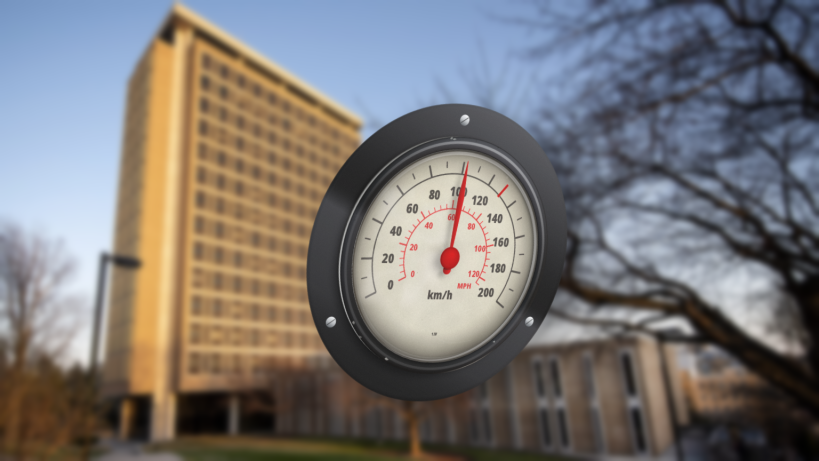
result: {"value": 100, "unit": "km/h"}
